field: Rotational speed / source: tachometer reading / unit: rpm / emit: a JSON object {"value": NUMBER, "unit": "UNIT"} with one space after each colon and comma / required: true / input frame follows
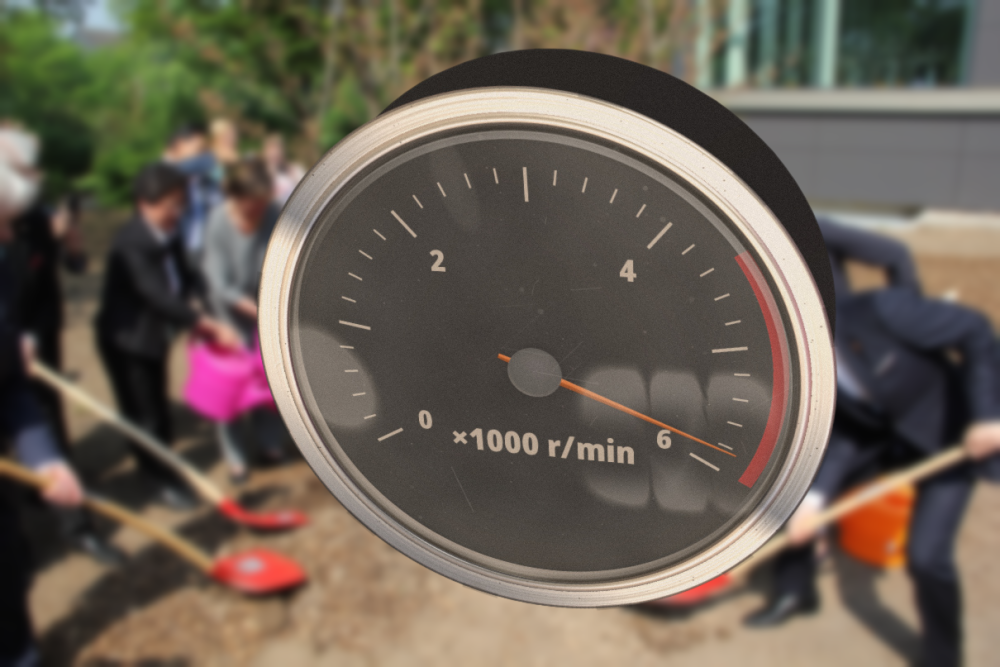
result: {"value": 5800, "unit": "rpm"}
